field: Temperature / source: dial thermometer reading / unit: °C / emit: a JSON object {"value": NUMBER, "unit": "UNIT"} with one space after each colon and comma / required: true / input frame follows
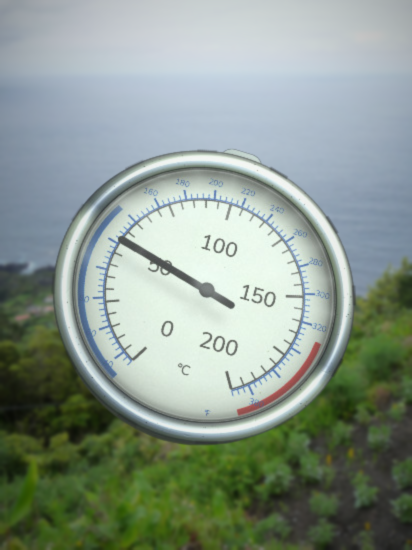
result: {"value": 50, "unit": "°C"}
